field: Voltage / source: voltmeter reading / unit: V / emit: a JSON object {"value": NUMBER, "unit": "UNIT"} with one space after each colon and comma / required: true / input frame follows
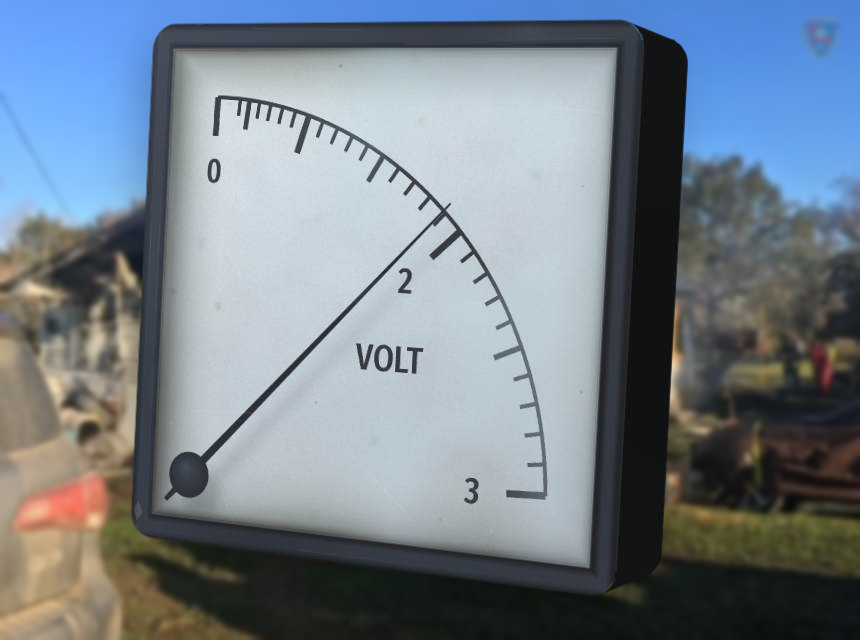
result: {"value": 1.9, "unit": "V"}
